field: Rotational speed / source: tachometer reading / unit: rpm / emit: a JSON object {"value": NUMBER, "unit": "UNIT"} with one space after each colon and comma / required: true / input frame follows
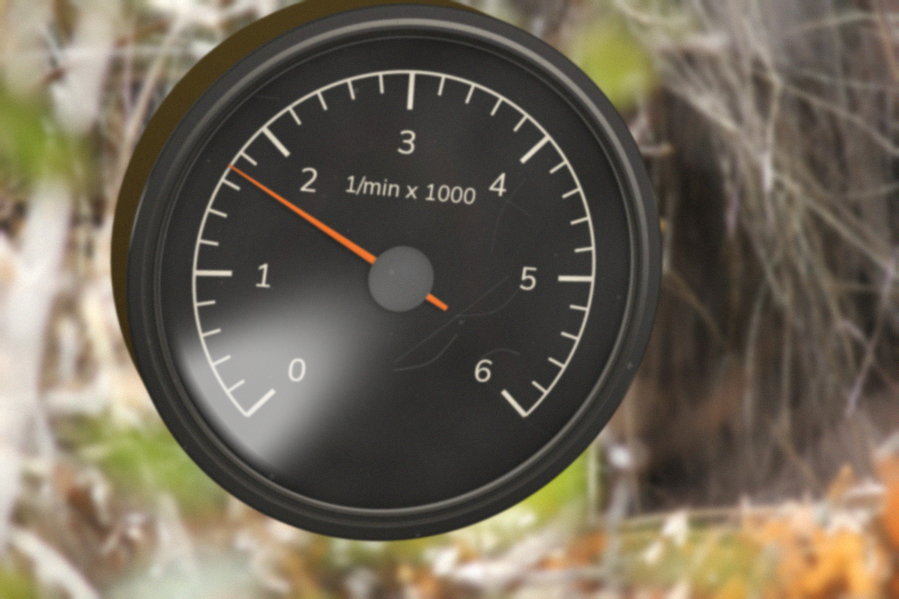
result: {"value": 1700, "unit": "rpm"}
